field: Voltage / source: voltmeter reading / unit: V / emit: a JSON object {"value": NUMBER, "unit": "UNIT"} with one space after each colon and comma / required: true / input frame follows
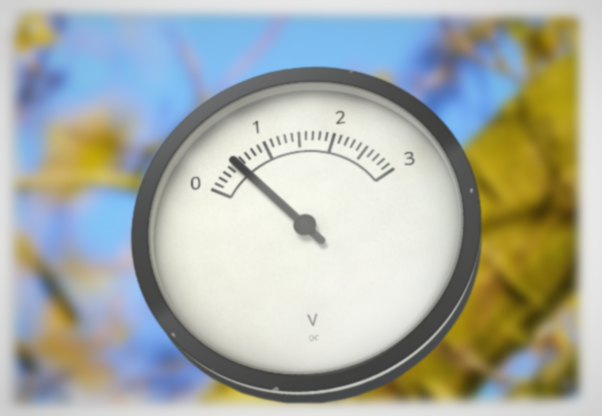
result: {"value": 0.5, "unit": "V"}
